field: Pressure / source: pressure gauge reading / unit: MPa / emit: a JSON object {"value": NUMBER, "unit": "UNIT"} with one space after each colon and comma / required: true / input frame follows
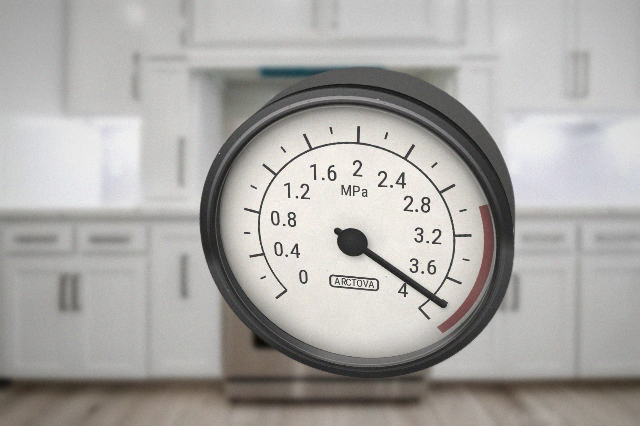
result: {"value": 3.8, "unit": "MPa"}
